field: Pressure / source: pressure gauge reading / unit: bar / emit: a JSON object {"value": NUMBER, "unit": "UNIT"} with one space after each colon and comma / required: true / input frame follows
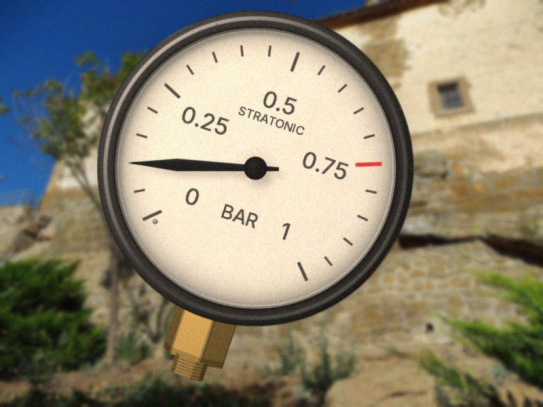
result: {"value": 0.1, "unit": "bar"}
